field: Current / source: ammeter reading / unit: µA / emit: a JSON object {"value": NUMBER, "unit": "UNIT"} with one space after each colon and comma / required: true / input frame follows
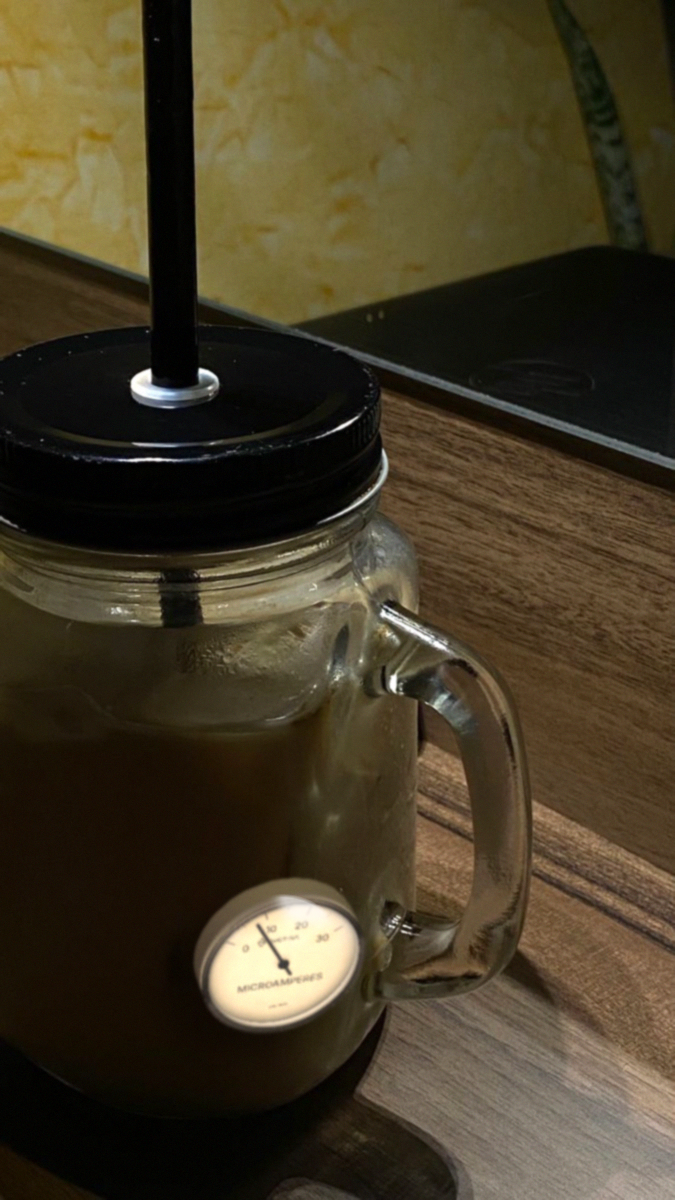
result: {"value": 7.5, "unit": "µA"}
